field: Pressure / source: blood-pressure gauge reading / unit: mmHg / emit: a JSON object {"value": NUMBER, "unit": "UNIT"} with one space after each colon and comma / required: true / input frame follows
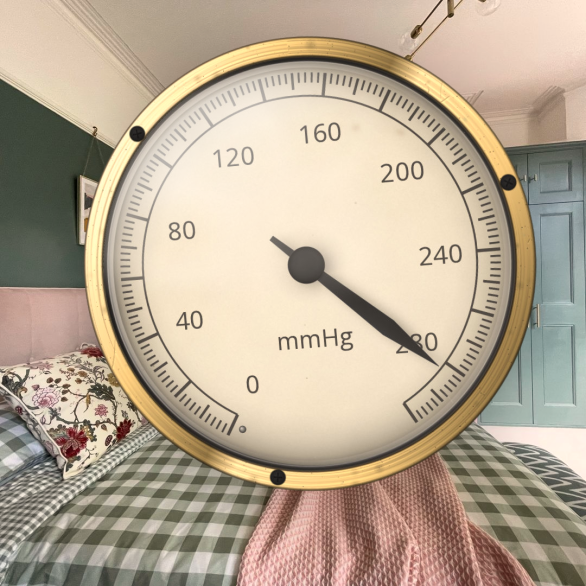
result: {"value": 282, "unit": "mmHg"}
